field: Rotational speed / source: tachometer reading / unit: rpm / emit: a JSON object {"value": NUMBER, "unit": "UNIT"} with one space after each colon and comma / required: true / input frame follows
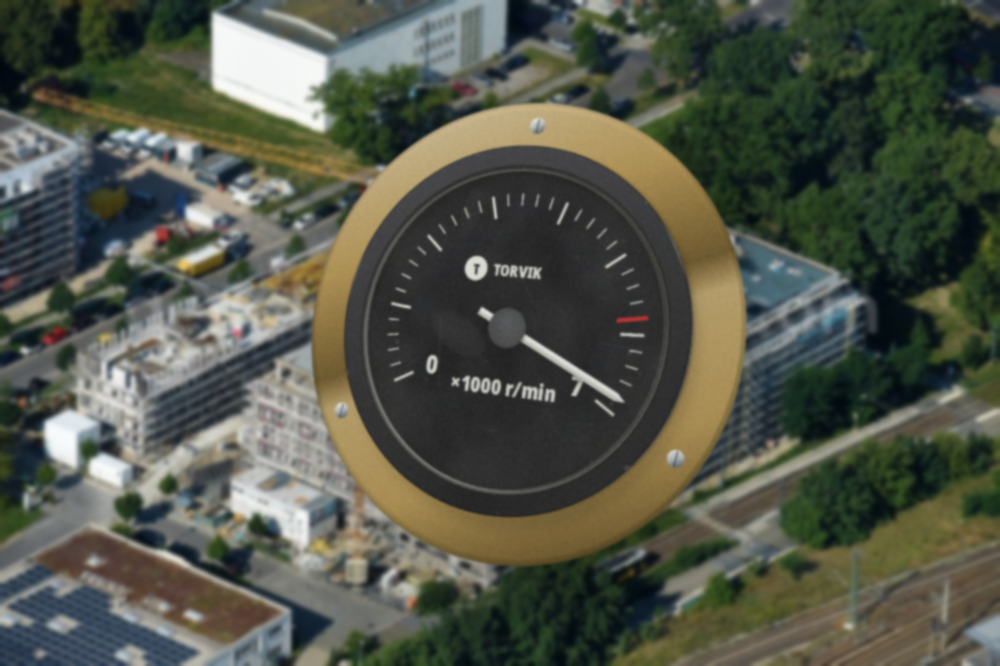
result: {"value": 6800, "unit": "rpm"}
